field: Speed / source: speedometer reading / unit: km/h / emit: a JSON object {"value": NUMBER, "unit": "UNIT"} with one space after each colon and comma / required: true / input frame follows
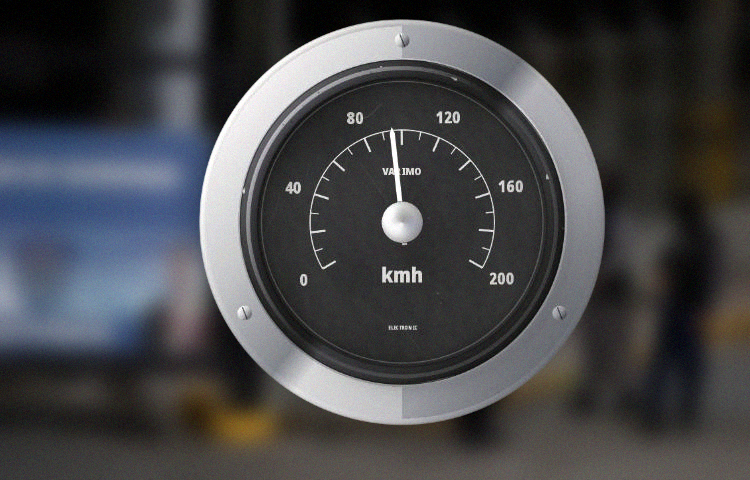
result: {"value": 95, "unit": "km/h"}
